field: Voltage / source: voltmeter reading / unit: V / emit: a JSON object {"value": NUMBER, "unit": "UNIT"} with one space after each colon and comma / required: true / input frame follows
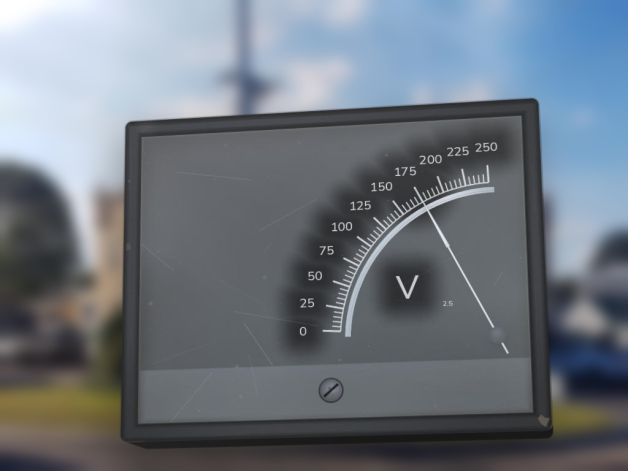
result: {"value": 175, "unit": "V"}
